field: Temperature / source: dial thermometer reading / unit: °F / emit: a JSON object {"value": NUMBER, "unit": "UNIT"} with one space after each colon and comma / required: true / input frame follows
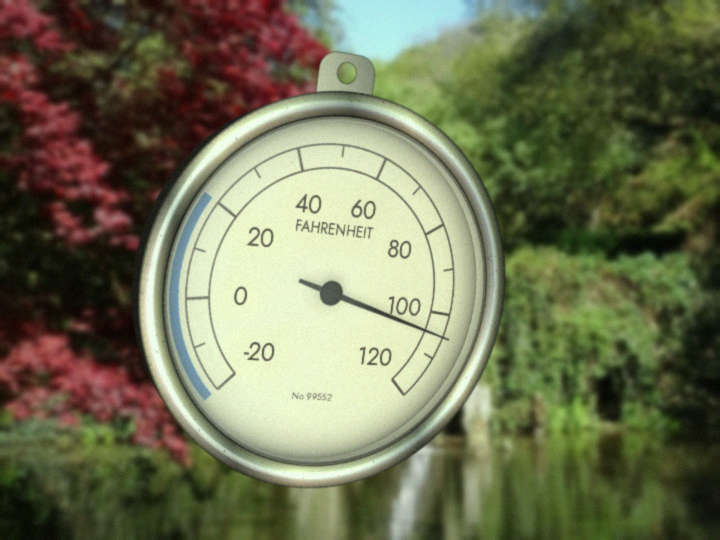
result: {"value": 105, "unit": "°F"}
